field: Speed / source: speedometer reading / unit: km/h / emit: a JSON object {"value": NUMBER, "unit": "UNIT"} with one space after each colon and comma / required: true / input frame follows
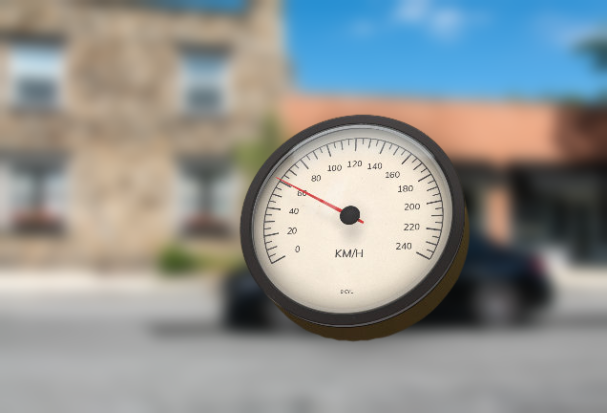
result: {"value": 60, "unit": "km/h"}
